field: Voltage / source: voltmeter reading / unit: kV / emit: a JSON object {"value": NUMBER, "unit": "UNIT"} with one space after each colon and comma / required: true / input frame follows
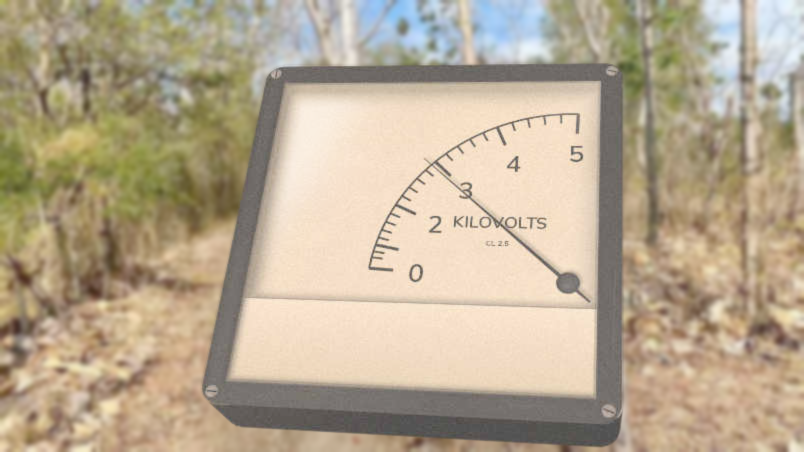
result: {"value": 2.9, "unit": "kV"}
